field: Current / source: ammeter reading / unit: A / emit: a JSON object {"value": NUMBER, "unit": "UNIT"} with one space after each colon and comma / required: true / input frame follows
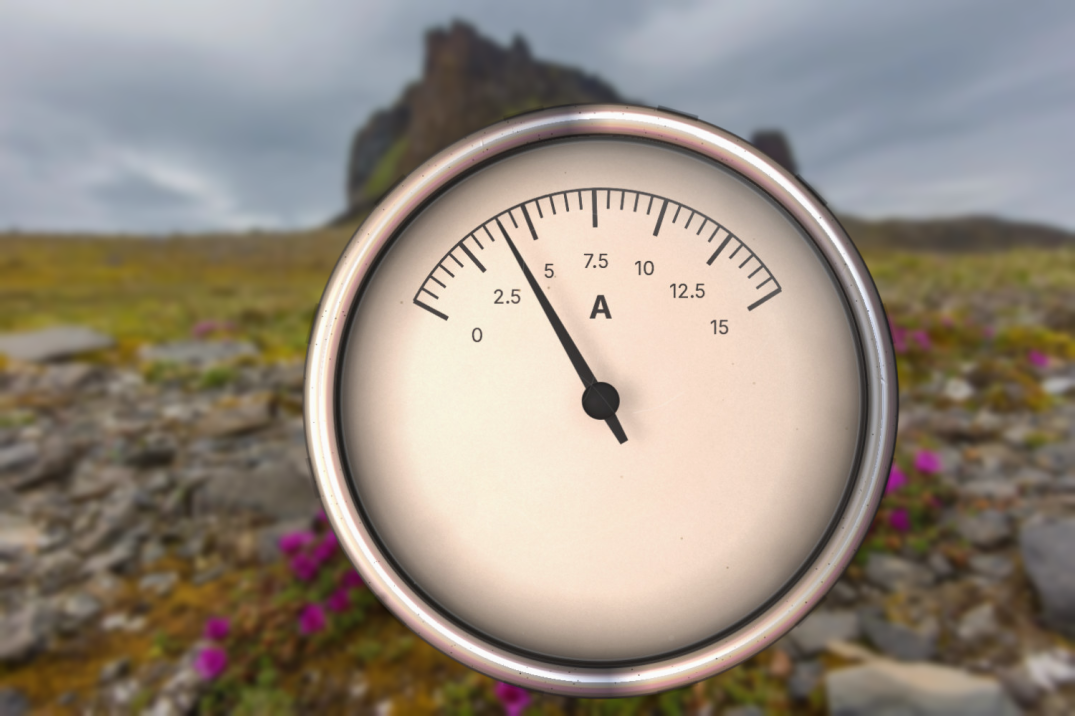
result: {"value": 4, "unit": "A"}
